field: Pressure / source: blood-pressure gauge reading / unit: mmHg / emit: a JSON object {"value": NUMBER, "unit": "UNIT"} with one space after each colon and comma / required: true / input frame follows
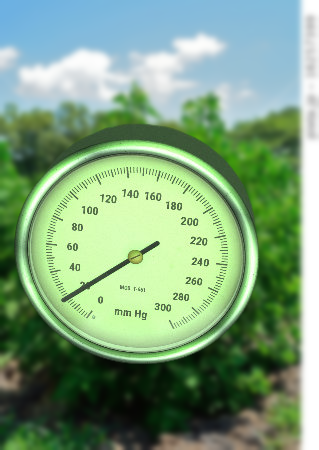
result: {"value": 20, "unit": "mmHg"}
